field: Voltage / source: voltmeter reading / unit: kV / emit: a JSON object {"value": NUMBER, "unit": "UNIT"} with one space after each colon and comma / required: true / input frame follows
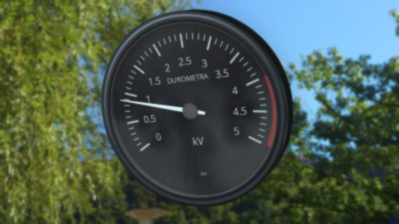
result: {"value": 0.9, "unit": "kV"}
